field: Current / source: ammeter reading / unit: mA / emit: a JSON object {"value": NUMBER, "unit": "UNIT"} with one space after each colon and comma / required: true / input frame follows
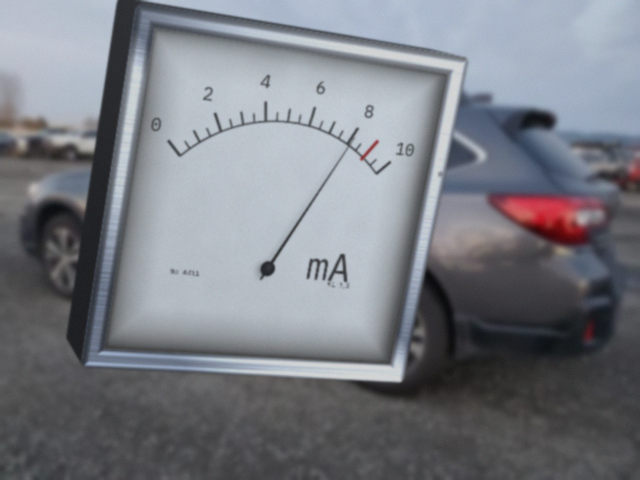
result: {"value": 8, "unit": "mA"}
